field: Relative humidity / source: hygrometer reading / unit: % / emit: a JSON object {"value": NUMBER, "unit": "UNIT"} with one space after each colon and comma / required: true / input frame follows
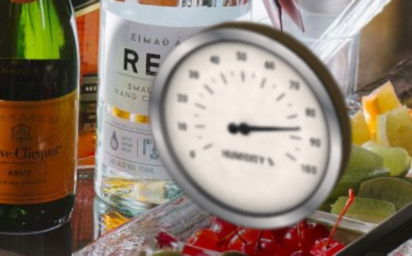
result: {"value": 85, "unit": "%"}
